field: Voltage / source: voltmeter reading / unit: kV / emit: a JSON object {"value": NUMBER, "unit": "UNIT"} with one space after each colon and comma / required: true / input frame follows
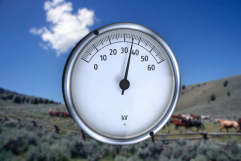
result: {"value": 35, "unit": "kV"}
